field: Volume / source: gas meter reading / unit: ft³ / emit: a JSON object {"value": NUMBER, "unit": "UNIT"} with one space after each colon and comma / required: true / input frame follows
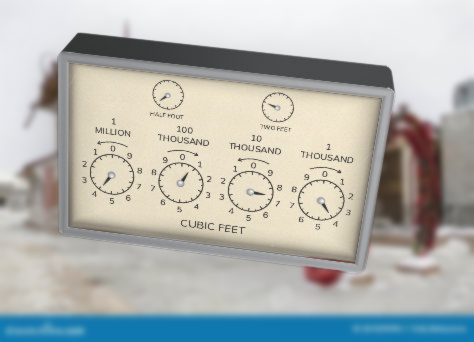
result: {"value": 407400, "unit": "ft³"}
